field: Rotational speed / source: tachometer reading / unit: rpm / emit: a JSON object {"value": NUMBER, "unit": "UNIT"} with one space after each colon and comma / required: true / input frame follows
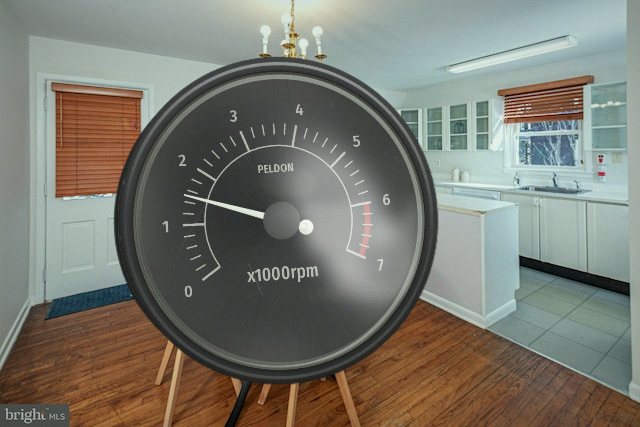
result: {"value": 1500, "unit": "rpm"}
